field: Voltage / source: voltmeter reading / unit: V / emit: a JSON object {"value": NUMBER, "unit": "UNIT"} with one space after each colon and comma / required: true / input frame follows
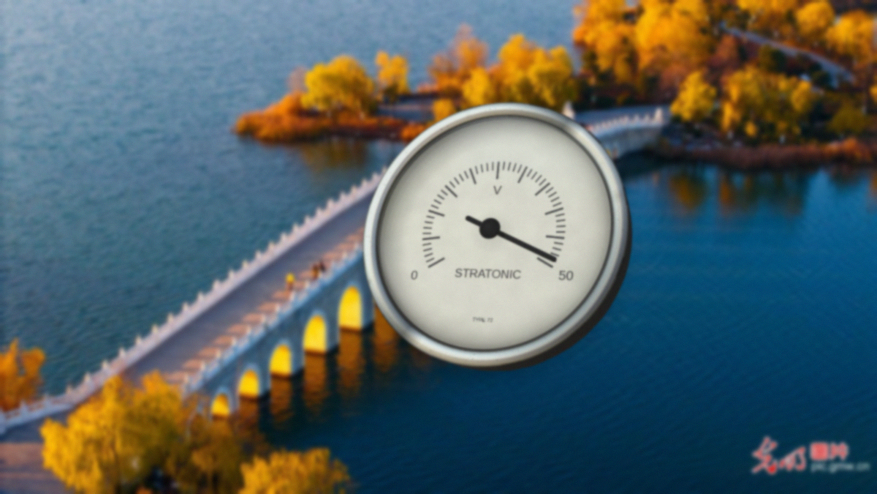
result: {"value": 49, "unit": "V"}
